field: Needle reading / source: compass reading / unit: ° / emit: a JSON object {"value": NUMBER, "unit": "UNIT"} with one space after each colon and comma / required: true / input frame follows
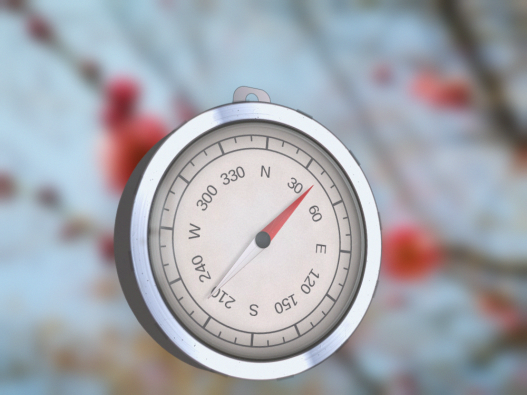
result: {"value": 40, "unit": "°"}
